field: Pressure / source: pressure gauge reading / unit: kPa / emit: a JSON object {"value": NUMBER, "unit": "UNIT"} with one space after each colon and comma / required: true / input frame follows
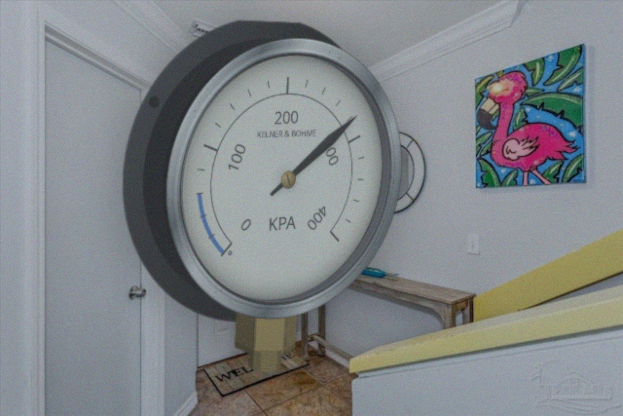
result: {"value": 280, "unit": "kPa"}
